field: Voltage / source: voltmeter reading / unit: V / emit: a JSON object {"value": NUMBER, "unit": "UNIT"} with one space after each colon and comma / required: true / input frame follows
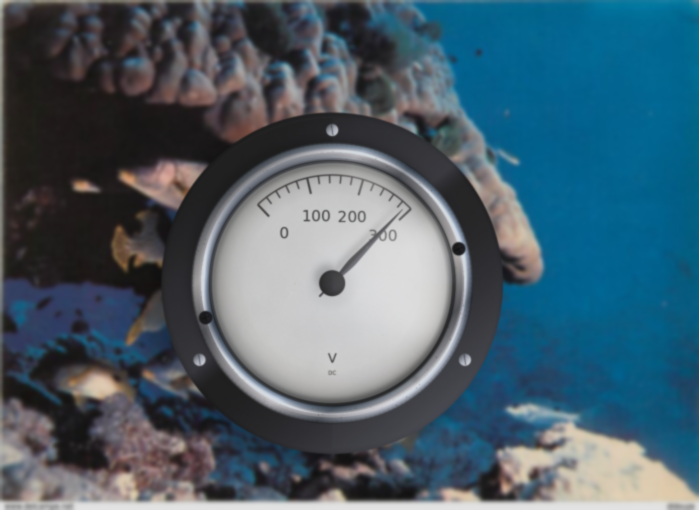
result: {"value": 290, "unit": "V"}
